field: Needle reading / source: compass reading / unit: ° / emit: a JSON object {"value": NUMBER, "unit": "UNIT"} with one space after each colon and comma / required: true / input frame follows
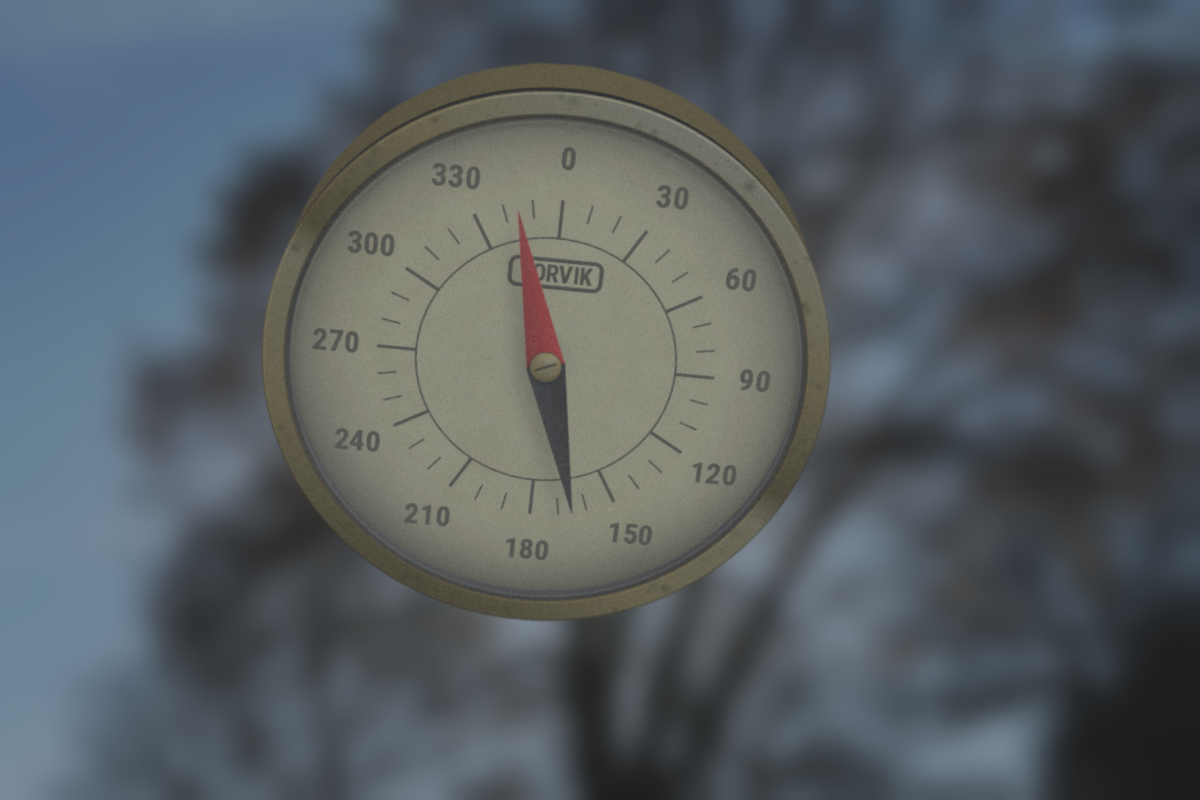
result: {"value": 345, "unit": "°"}
